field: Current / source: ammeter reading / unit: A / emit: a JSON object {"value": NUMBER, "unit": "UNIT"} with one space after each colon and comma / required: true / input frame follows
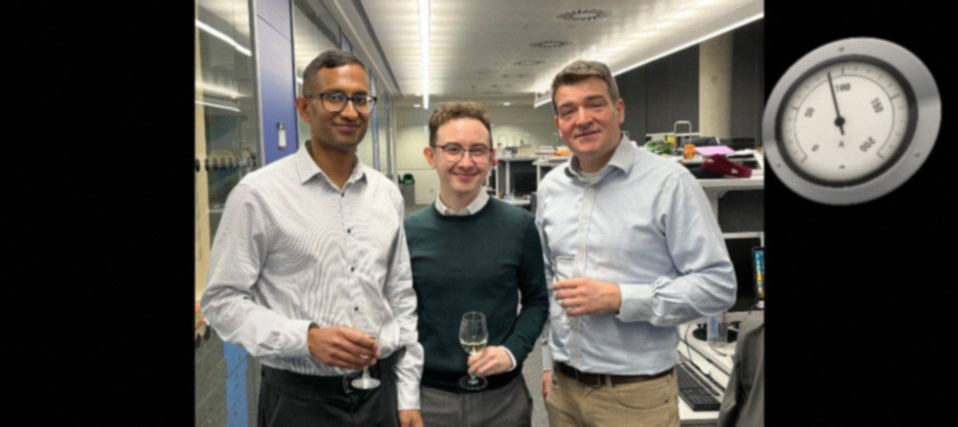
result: {"value": 90, "unit": "A"}
